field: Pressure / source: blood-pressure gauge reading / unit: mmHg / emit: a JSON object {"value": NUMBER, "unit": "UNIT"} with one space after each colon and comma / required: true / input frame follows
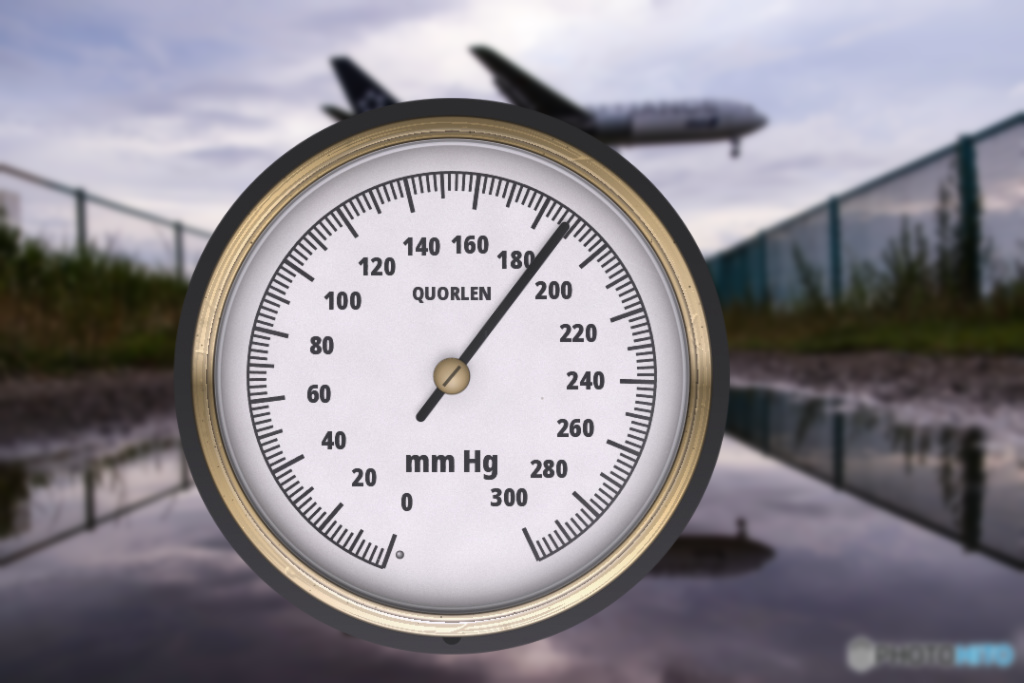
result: {"value": 188, "unit": "mmHg"}
